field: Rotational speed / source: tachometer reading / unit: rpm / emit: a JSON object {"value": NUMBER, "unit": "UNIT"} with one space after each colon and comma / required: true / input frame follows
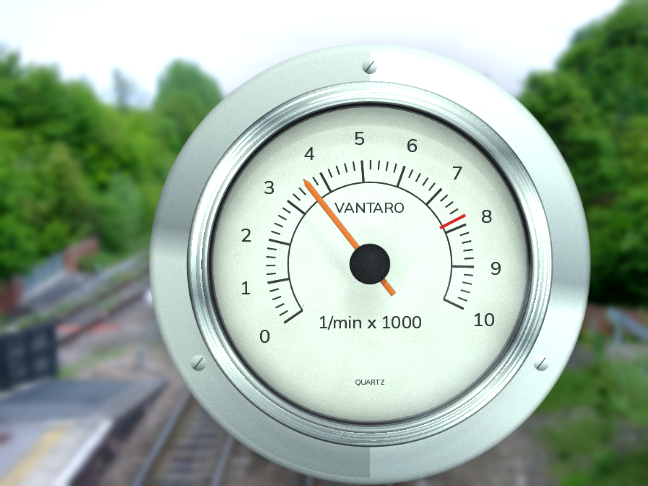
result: {"value": 3600, "unit": "rpm"}
